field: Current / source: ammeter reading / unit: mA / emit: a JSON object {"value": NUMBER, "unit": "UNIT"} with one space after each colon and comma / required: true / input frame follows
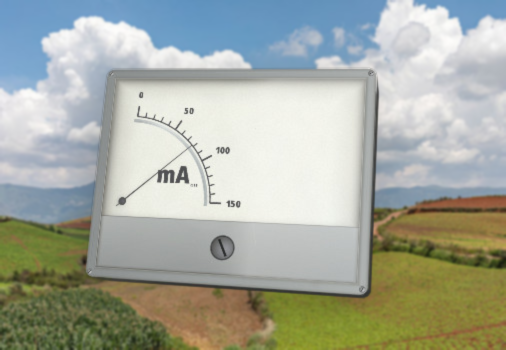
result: {"value": 80, "unit": "mA"}
